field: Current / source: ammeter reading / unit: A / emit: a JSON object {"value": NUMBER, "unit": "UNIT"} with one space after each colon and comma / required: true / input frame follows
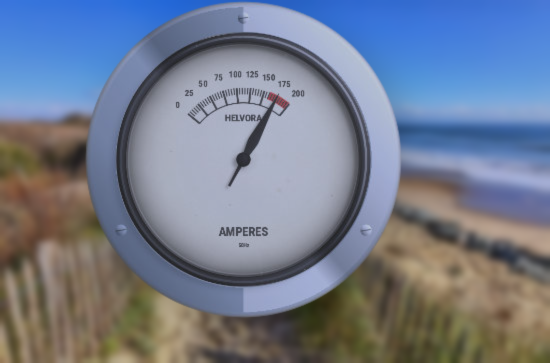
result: {"value": 175, "unit": "A"}
